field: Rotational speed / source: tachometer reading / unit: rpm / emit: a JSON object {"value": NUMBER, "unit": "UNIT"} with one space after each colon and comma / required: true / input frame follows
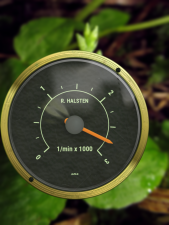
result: {"value": 2750, "unit": "rpm"}
